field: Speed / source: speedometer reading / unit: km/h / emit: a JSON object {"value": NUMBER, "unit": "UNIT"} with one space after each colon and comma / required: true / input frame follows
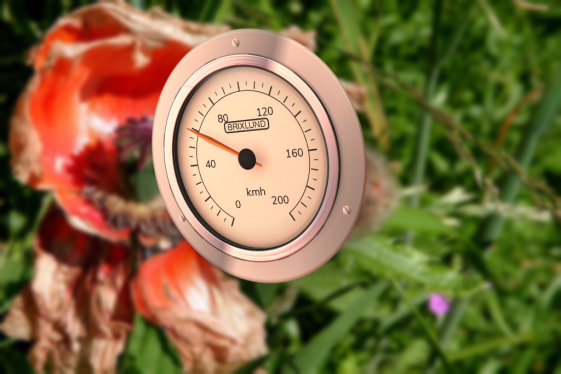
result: {"value": 60, "unit": "km/h"}
